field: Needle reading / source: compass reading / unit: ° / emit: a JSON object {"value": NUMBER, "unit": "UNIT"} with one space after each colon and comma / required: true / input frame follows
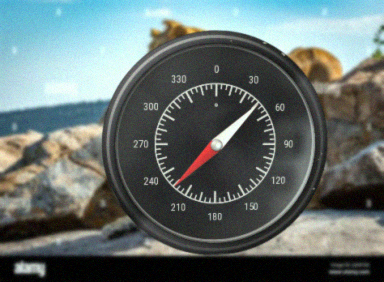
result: {"value": 225, "unit": "°"}
